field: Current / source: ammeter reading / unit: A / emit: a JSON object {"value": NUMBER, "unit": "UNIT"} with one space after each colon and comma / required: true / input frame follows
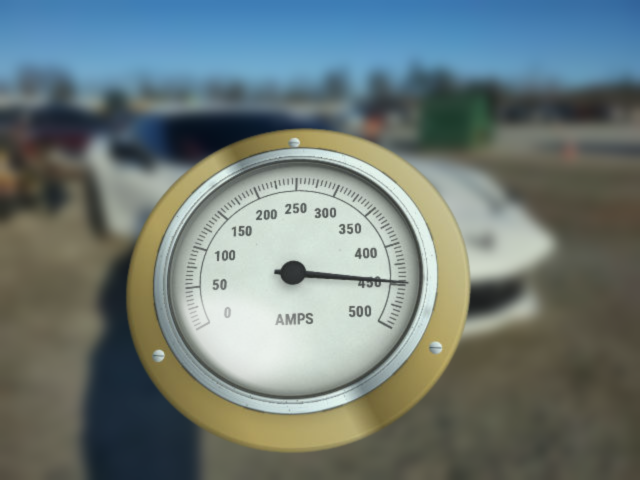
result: {"value": 450, "unit": "A"}
